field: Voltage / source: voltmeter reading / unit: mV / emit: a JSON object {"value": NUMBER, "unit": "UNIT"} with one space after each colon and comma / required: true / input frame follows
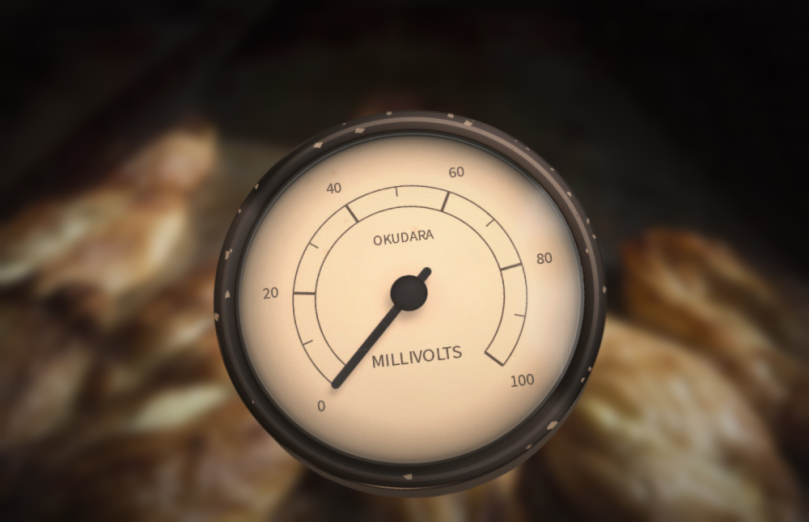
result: {"value": 0, "unit": "mV"}
